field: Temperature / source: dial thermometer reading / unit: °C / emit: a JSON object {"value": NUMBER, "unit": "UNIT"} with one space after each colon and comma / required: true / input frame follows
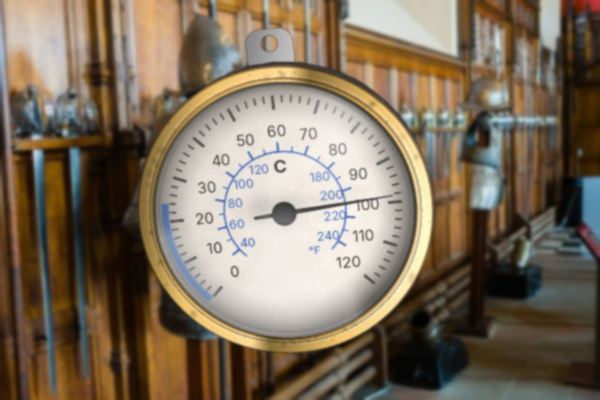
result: {"value": 98, "unit": "°C"}
